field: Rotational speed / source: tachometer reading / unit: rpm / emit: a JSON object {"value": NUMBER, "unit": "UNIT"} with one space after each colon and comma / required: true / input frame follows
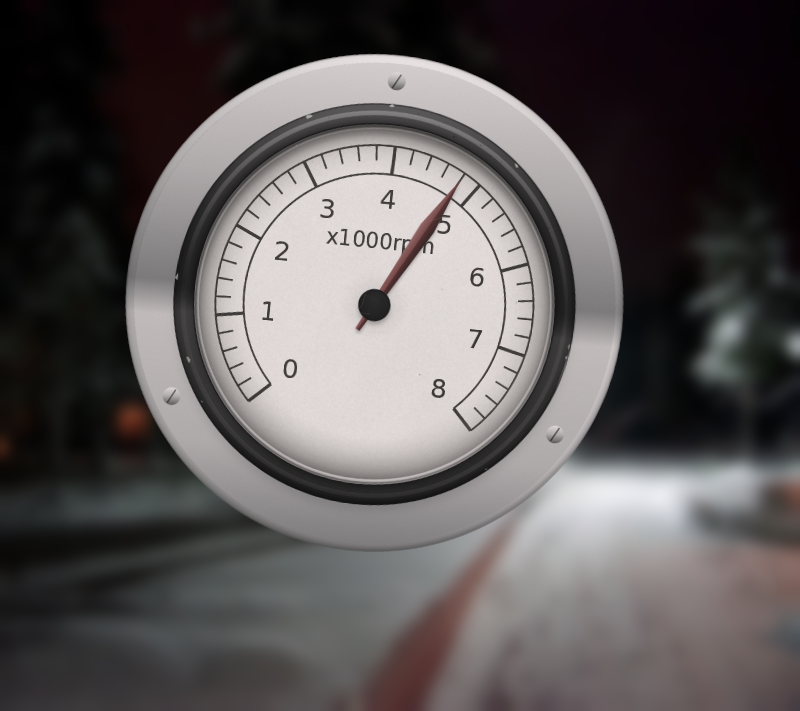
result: {"value": 4800, "unit": "rpm"}
